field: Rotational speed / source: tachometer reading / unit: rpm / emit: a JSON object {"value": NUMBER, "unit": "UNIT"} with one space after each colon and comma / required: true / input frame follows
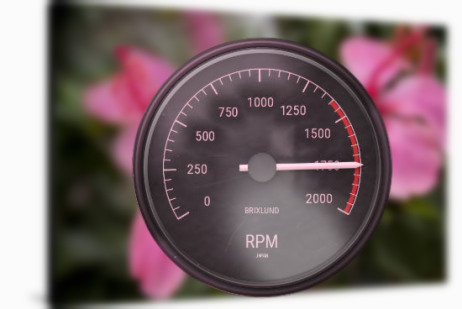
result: {"value": 1750, "unit": "rpm"}
